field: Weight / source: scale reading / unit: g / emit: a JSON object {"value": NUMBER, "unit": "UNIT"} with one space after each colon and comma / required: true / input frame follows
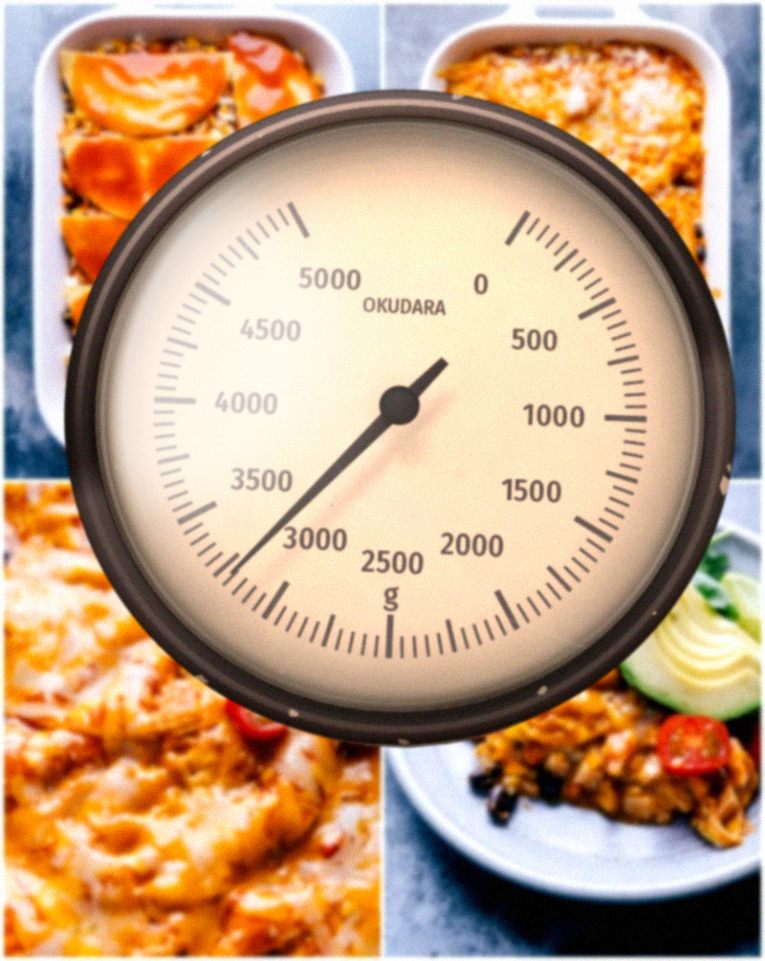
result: {"value": 3200, "unit": "g"}
